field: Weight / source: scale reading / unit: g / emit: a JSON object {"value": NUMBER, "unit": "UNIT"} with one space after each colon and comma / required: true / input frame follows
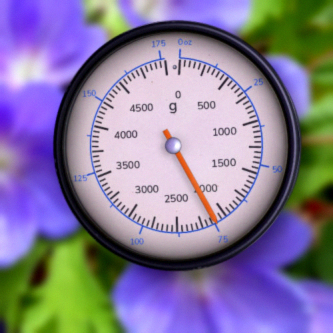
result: {"value": 2100, "unit": "g"}
